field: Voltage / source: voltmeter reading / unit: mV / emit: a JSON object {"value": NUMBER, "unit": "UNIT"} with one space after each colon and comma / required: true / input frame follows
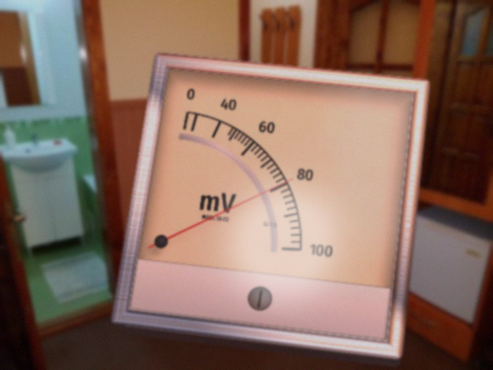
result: {"value": 80, "unit": "mV"}
